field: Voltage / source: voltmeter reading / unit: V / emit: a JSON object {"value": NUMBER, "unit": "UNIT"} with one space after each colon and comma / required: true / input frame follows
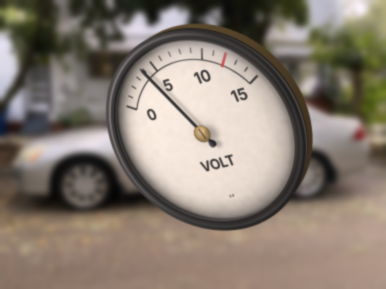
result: {"value": 4, "unit": "V"}
